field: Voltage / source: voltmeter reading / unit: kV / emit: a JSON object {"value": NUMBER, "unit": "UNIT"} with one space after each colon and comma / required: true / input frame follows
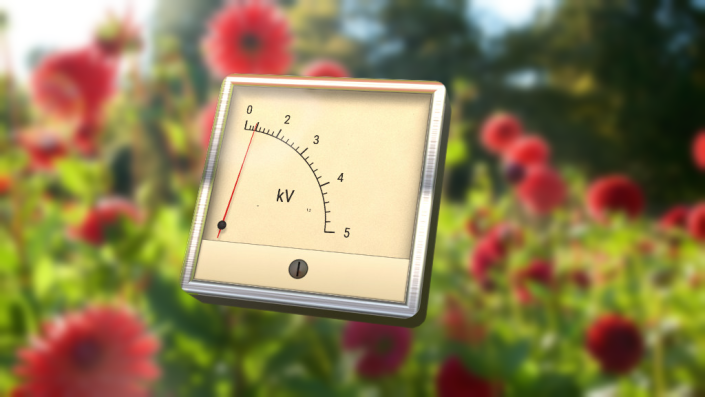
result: {"value": 1, "unit": "kV"}
